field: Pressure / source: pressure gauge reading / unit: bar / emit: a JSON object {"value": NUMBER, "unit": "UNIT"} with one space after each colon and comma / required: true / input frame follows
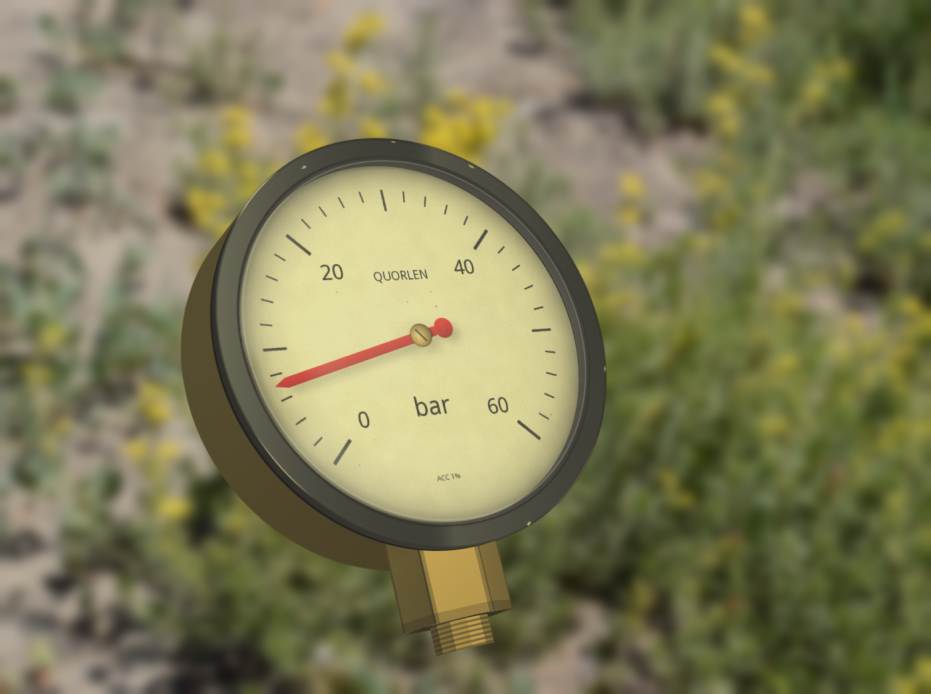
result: {"value": 7, "unit": "bar"}
